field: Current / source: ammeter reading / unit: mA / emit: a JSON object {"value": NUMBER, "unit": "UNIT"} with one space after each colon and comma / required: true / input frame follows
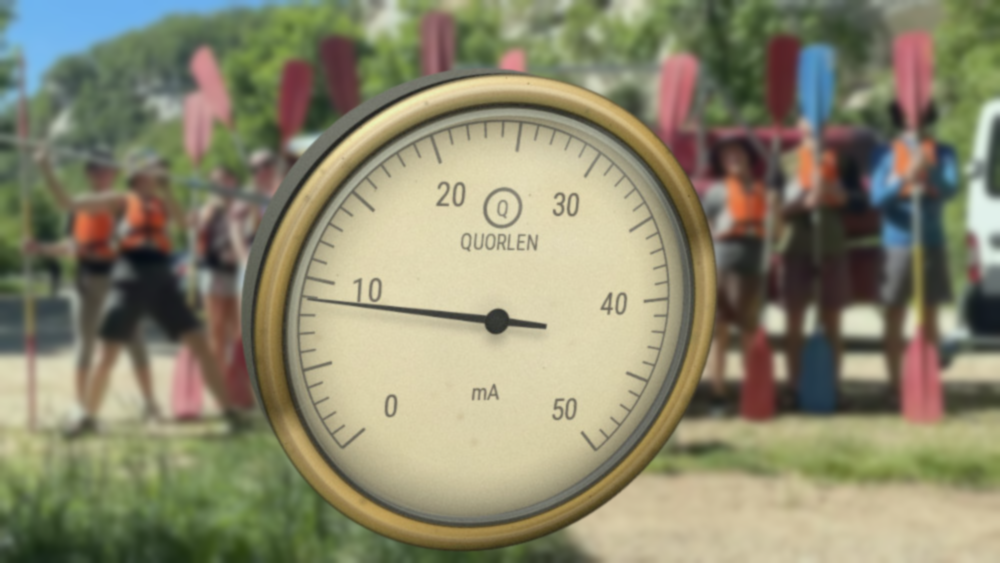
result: {"value": 9, "unit": "mA"}
